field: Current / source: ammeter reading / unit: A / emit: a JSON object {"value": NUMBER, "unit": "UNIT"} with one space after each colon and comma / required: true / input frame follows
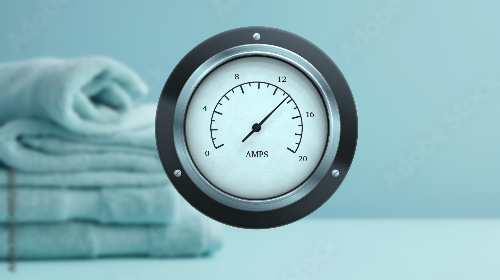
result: {"value": 13.5, "unit": "A"}
